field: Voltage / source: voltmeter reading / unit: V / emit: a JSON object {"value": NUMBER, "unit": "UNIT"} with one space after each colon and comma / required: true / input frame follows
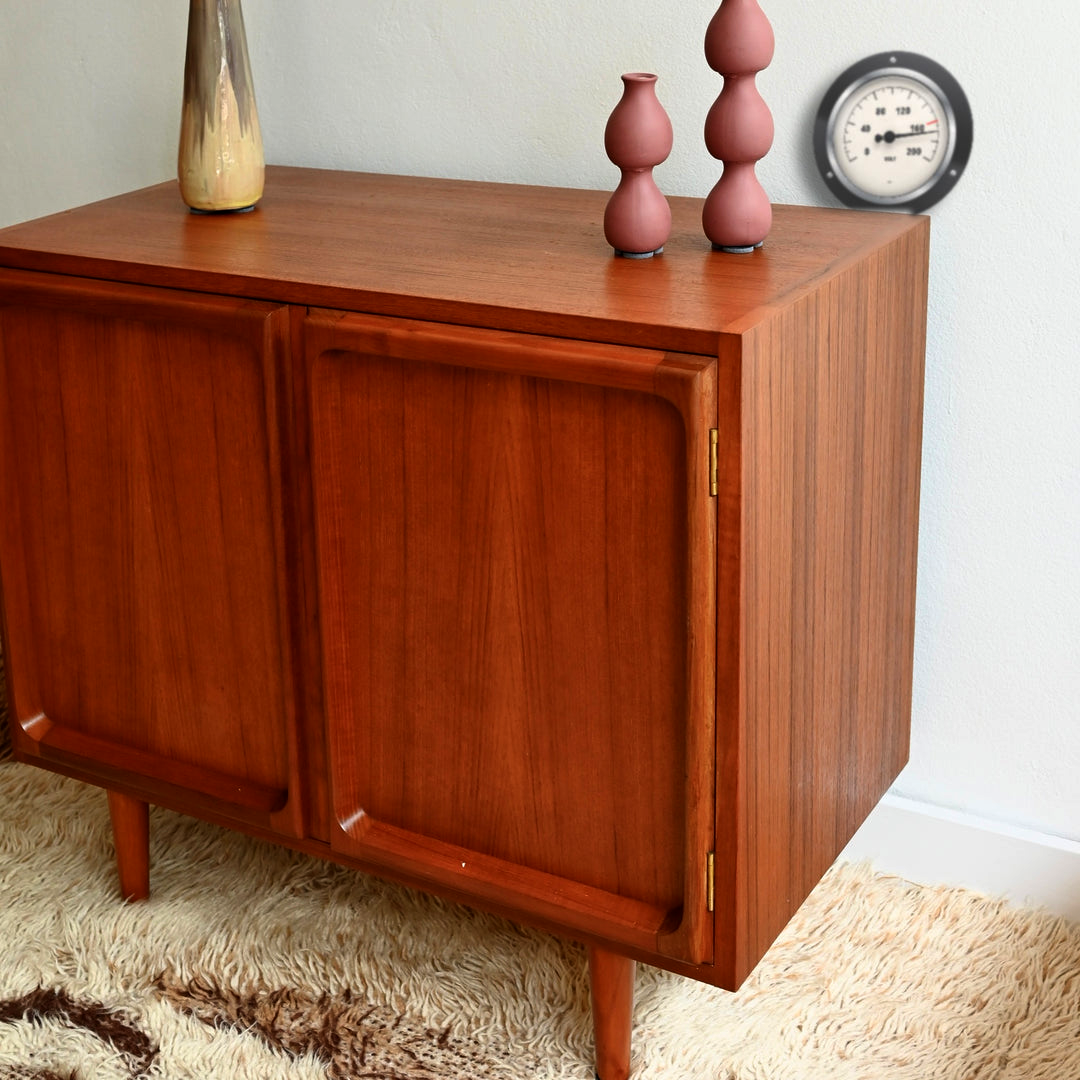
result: {"value": 170, "unit": "V"}
